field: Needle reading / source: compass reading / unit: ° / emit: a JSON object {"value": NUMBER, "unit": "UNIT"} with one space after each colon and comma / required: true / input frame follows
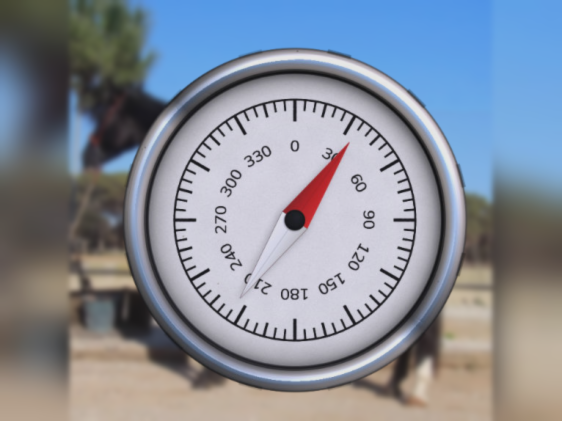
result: {"value": 35, "unit": "°"}
